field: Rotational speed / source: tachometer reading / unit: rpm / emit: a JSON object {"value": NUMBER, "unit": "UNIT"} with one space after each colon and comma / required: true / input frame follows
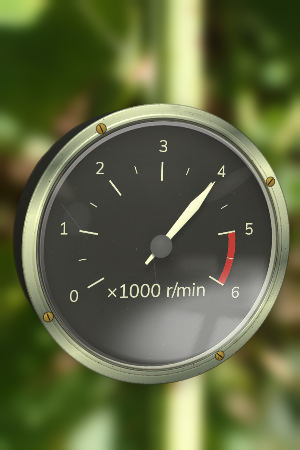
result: {"value": 4000, "unit": "rpm"}
